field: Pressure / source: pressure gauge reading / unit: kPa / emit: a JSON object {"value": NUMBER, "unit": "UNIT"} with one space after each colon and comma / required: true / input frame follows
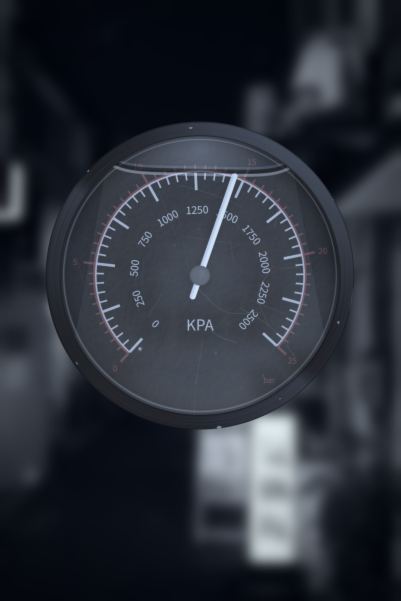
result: {"value": 1450, "unit": "kPa"}
